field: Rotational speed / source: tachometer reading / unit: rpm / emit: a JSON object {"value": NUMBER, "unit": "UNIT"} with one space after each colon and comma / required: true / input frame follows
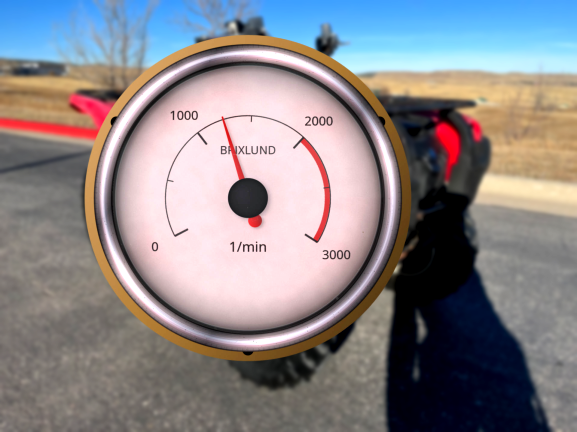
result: {"value": 1250, "unit": "rpm"}
